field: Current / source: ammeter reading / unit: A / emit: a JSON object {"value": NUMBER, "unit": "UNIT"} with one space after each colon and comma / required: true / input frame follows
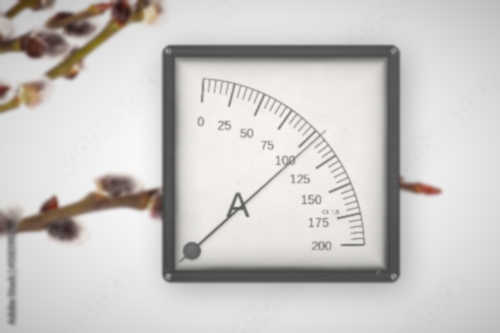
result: {"value": 105, "unit": "A"}
